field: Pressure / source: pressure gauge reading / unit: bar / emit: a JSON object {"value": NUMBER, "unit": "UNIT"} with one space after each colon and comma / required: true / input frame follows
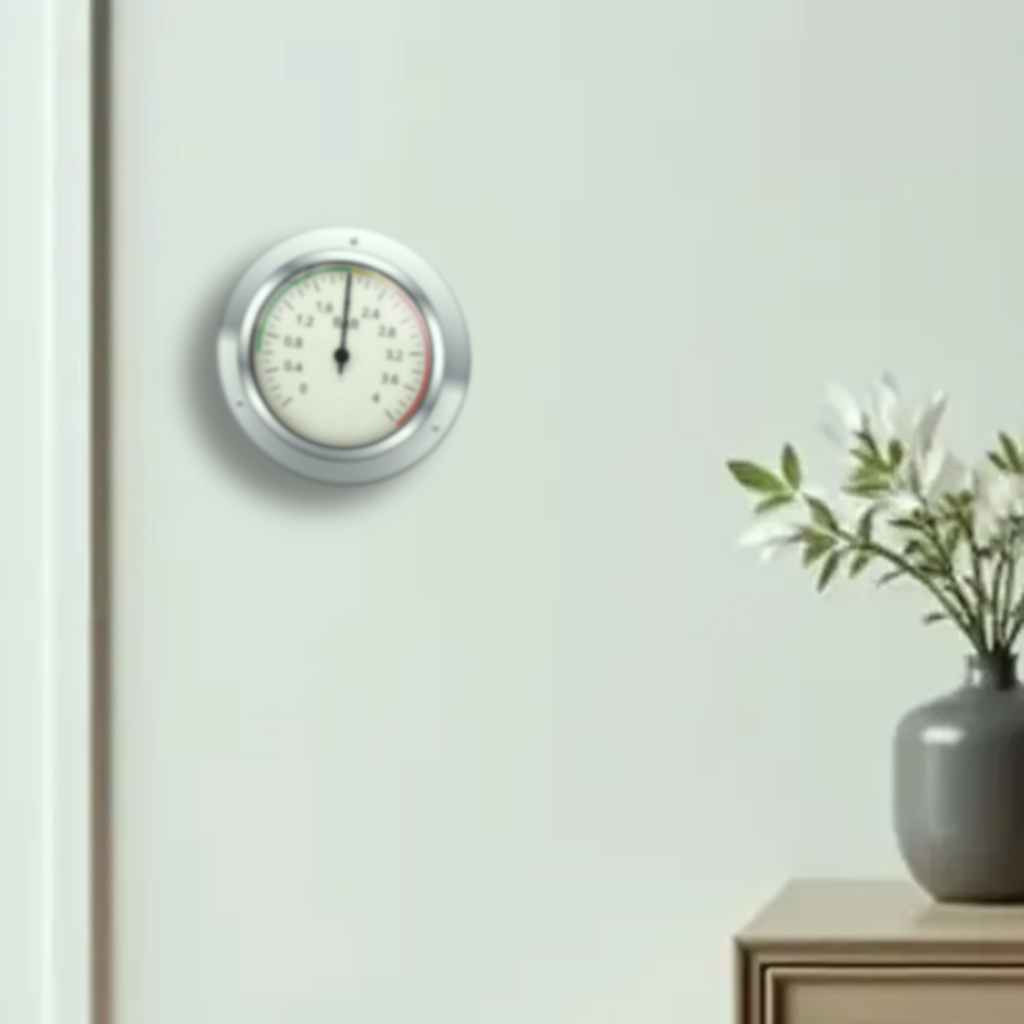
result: {"value": 2, "unit": "bar"}
